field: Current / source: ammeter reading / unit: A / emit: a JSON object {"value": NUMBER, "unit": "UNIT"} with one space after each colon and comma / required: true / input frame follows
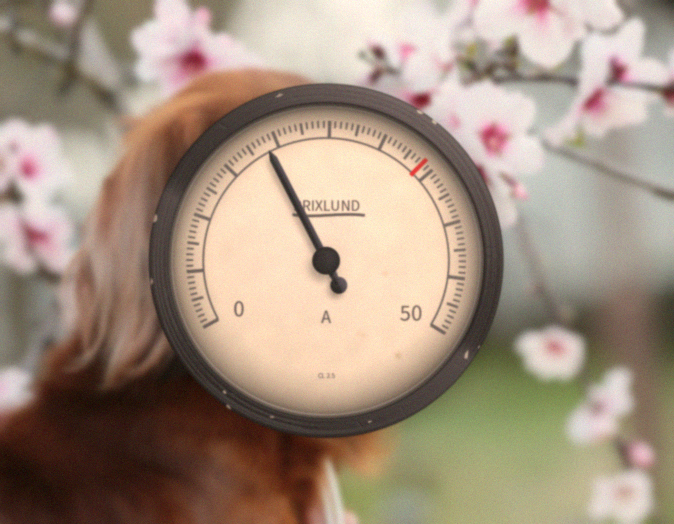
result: {"value": 19, "unit": "A"}
